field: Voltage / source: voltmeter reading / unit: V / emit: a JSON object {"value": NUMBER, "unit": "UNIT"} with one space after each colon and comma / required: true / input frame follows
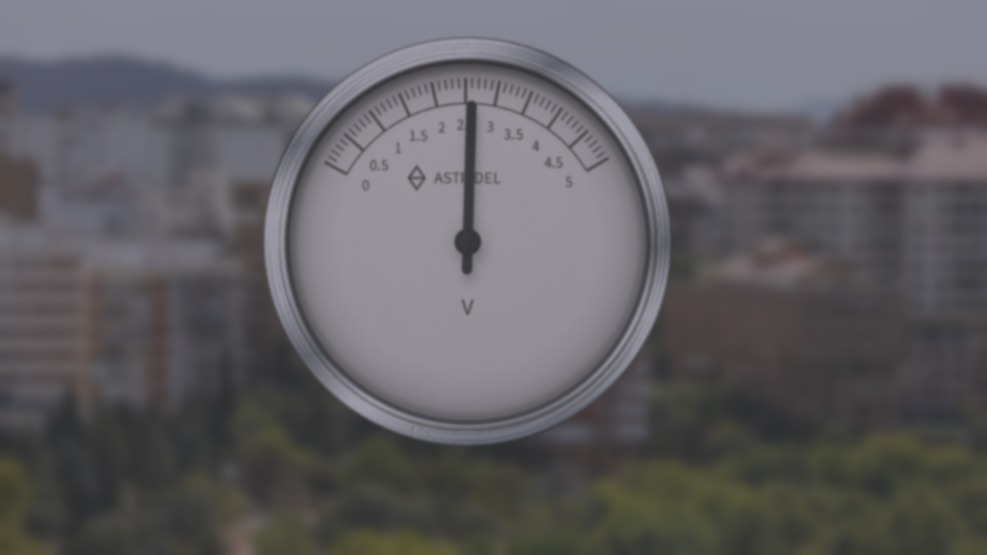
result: {"value": 2.6, "unit": "V"}
